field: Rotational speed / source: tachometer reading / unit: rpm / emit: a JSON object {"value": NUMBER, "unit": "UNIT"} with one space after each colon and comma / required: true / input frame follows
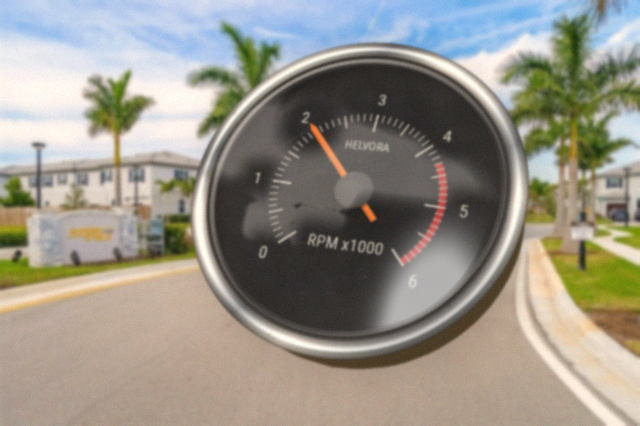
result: {"value": 2000, "unit": "rpm"}
